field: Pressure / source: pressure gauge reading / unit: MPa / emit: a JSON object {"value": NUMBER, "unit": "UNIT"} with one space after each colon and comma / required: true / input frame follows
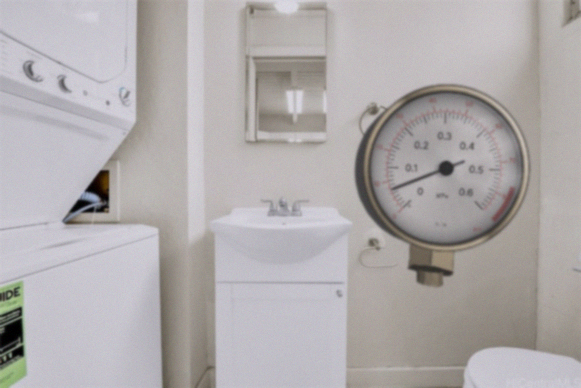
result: {"value": 0.05, "unit": "MPa"}
